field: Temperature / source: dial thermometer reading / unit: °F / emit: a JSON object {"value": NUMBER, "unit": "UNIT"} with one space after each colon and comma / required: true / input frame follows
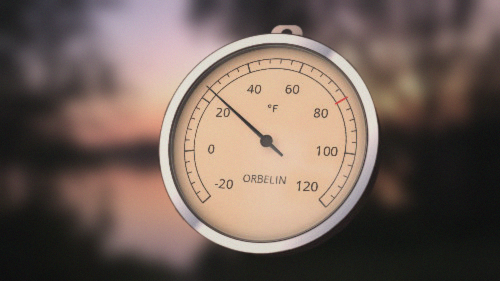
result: {"value": 24, "unit": "°F"}
